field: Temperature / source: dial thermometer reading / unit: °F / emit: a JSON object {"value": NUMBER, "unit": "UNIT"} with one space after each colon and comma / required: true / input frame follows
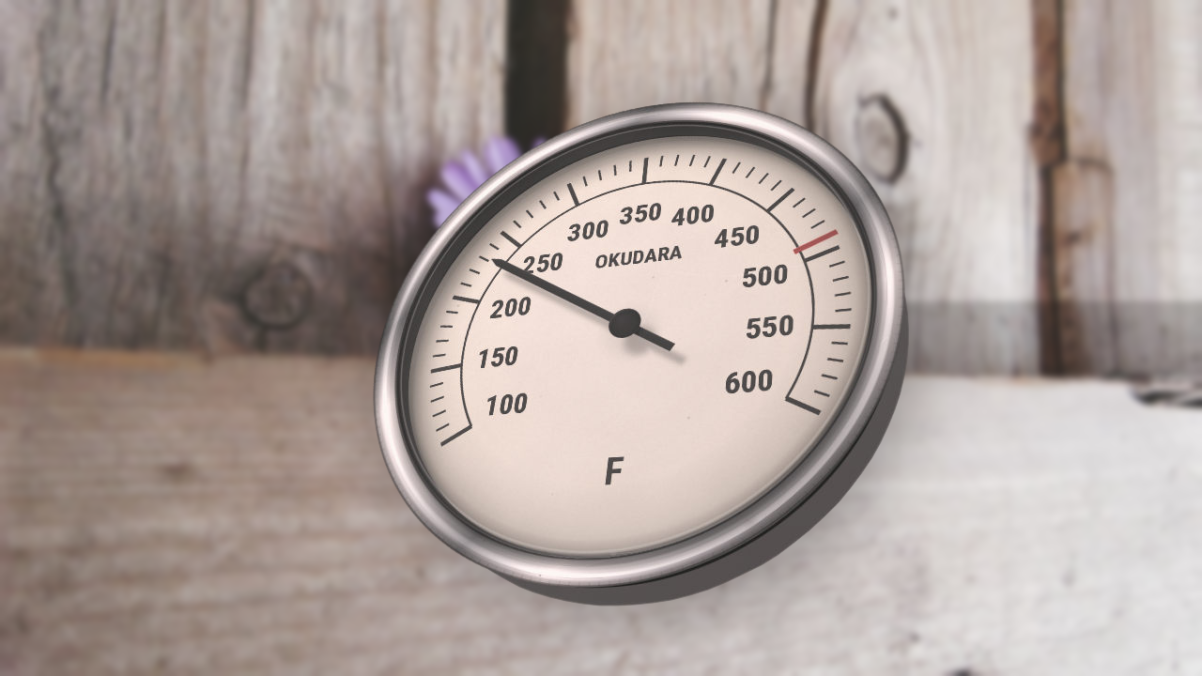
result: {"value": 230, "unit": "°F"}
